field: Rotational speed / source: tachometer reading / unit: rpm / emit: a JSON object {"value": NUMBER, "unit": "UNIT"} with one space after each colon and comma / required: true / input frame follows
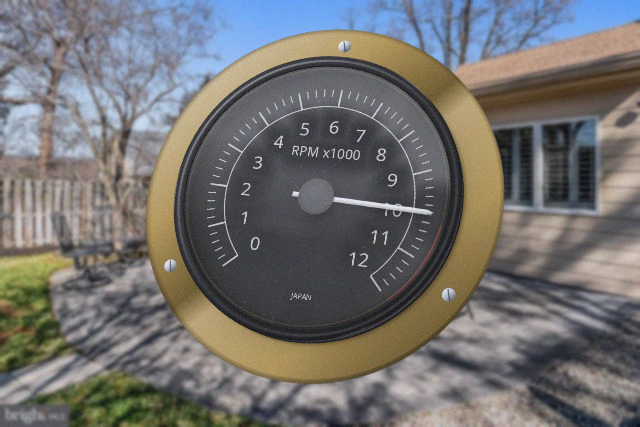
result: {"value": 10000, "unit": "rpm"}
